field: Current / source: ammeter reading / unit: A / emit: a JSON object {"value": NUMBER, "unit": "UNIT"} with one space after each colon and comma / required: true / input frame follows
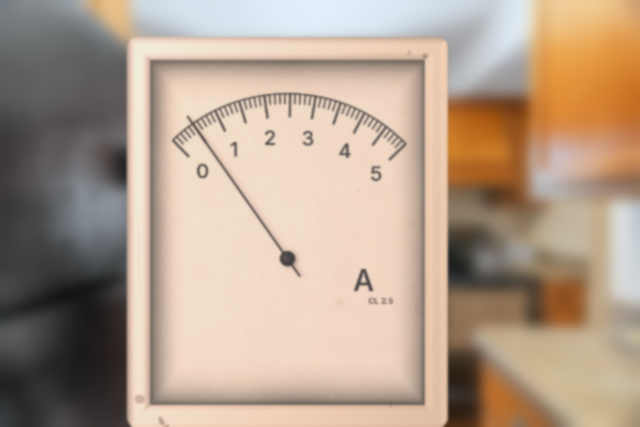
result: {"value": 0.5, "unit": "A"}
